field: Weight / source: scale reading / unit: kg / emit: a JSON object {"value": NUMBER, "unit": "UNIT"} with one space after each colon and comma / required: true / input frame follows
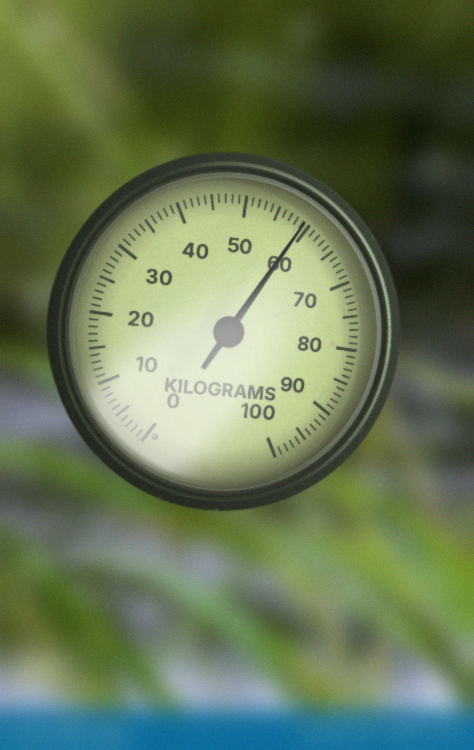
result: {"value": 59, "unit": "kg"}
